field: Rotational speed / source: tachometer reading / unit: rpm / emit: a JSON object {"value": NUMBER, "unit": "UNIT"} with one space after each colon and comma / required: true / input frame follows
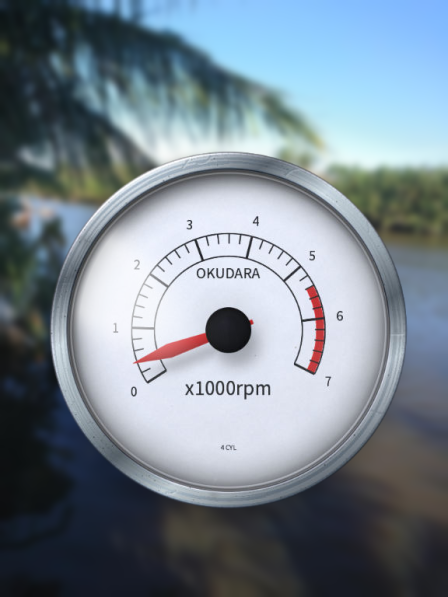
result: {"value": 400, "unit": "rpm"}
